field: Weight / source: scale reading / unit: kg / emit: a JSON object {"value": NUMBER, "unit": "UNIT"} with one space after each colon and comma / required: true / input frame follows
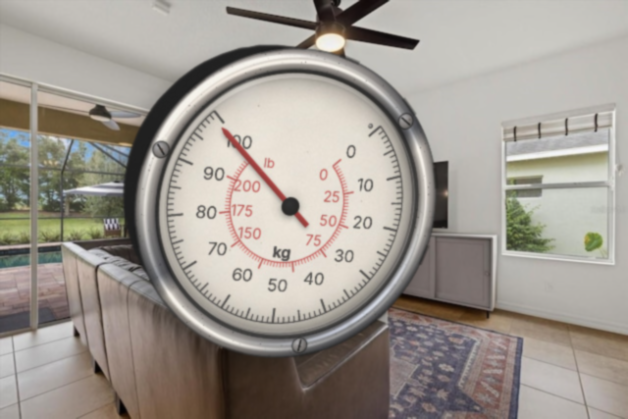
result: {"value": 99, "unit": "kg"}
